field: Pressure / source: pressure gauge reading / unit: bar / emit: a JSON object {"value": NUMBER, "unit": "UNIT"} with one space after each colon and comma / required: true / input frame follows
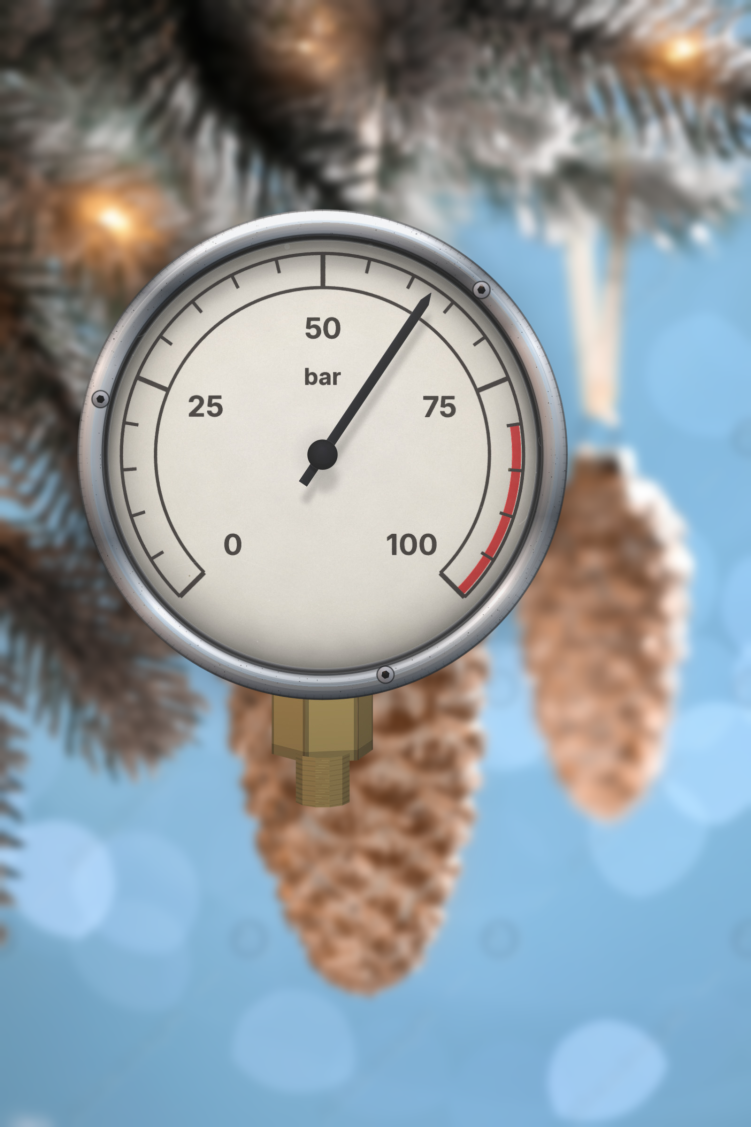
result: {"value": 62.5, "unit": "bar"}
